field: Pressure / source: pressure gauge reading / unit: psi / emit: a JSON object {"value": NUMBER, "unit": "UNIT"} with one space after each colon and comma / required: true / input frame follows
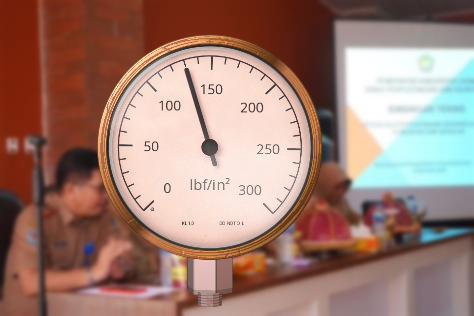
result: {"value": 130, "unit": "psi"}
